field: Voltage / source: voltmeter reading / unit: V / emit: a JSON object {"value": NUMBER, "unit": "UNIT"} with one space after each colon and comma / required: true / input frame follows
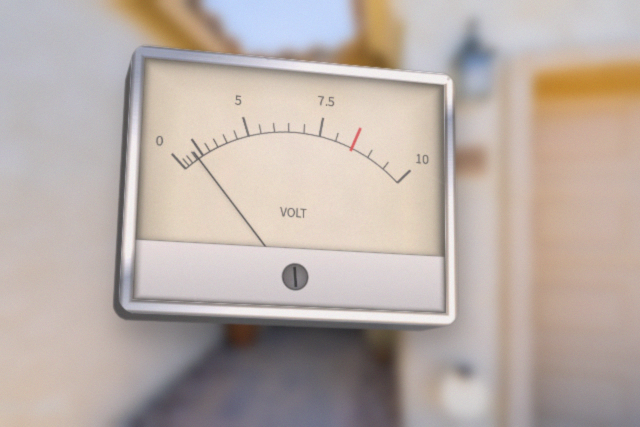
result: {"value": 2, "unit": "V"}
